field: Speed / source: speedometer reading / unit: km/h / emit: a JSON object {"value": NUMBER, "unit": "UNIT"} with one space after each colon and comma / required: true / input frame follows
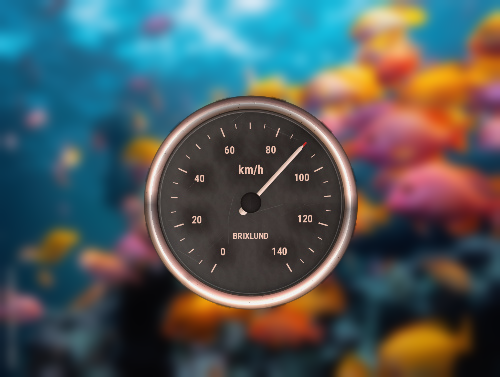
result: {"value": 90, "unit": "km/h"}
